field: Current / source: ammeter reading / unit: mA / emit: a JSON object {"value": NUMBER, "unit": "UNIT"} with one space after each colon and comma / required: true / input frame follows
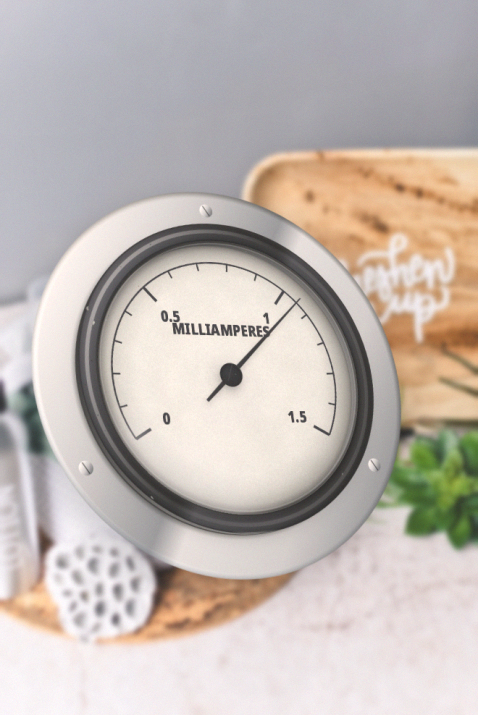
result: {"value": 1.05, "unit": "mA"}
